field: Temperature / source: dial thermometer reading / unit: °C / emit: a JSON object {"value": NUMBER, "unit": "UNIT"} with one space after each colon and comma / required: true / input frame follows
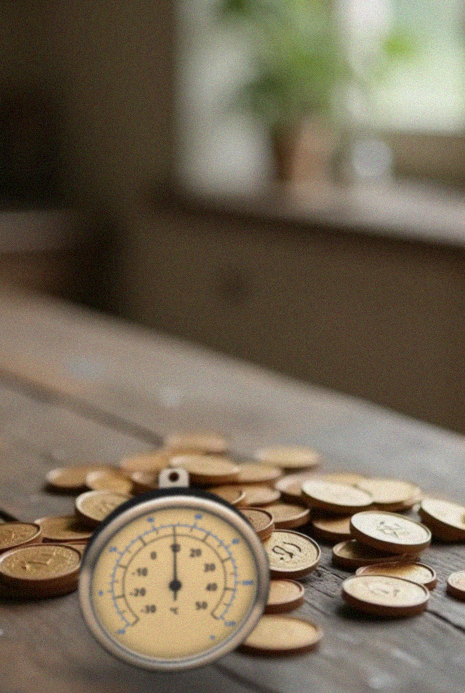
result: {"value": 10, "unit": "°C"}
